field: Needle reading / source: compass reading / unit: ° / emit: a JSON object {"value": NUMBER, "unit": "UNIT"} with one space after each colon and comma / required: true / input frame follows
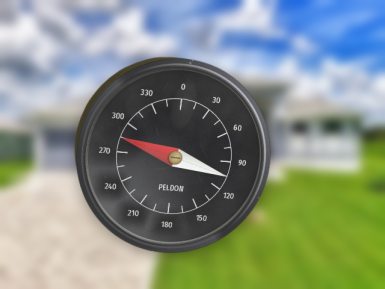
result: {"value": 285, "unit": "°"}
